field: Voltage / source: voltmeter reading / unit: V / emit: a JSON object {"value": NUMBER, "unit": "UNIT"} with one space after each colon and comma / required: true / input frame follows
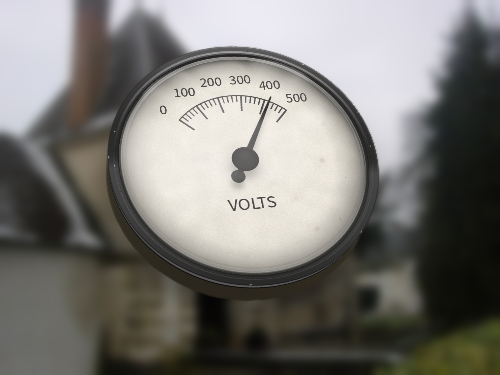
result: {"value": 420, "unit": "V"}
